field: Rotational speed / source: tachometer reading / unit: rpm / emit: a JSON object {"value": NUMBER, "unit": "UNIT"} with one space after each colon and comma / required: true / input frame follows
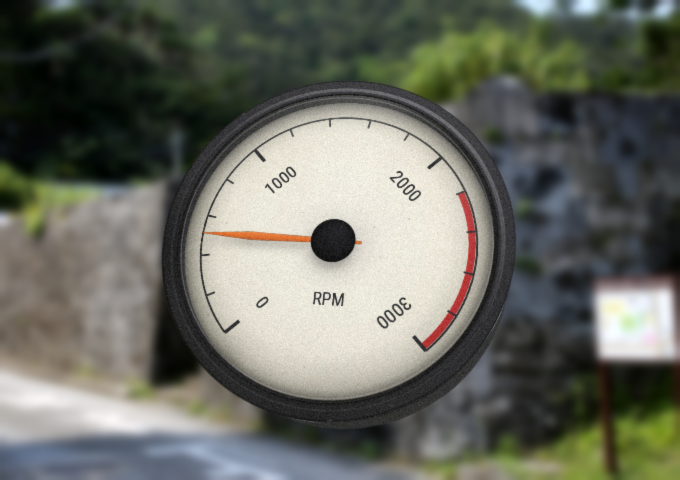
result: {"value": 500, "unit": "rpm"}
